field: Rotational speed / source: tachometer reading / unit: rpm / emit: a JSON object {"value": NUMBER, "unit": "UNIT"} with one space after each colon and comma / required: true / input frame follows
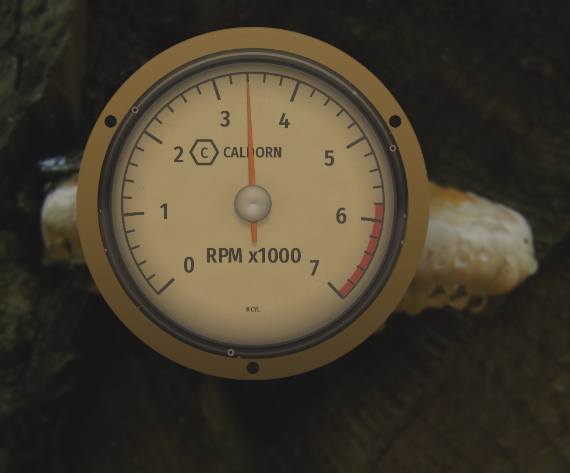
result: {"value": 3400, "unit": "rpm"}
